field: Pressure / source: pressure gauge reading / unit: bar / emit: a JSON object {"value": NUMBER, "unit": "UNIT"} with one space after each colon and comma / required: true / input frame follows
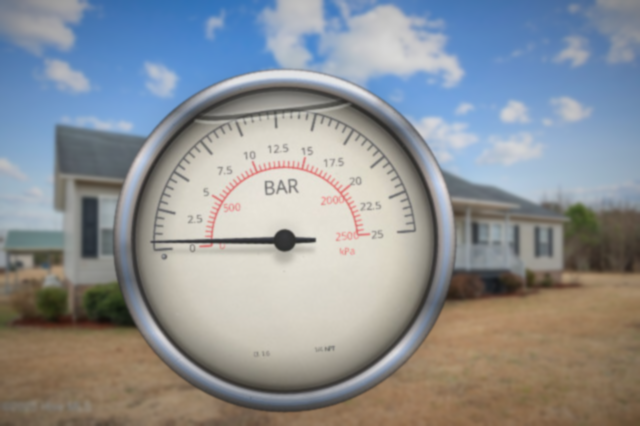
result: {"value": 0.5, "unit": "bar"}
